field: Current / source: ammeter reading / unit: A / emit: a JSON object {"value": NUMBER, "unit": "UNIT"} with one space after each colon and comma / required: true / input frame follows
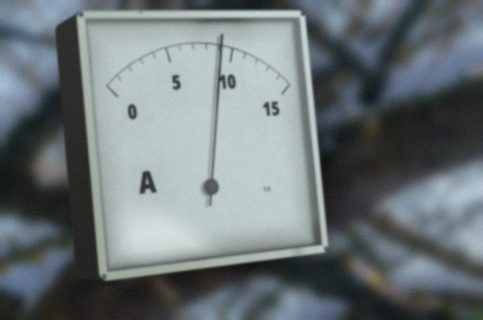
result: {"value": 9, "unit": "A"}
